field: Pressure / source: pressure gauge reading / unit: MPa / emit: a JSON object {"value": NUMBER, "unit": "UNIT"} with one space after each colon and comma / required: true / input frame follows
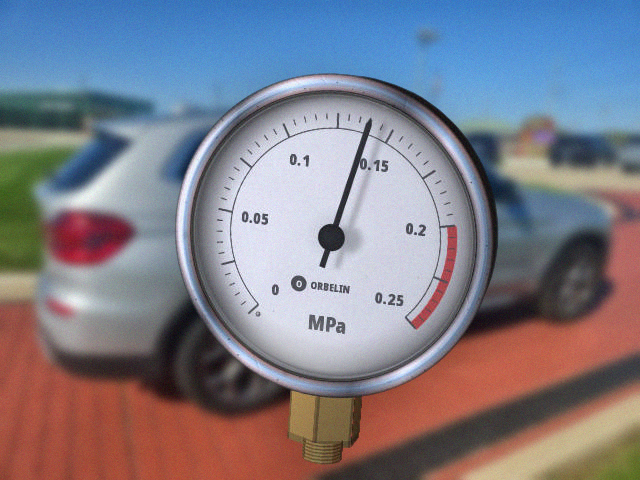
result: {"value": 0.14, "unit": "MPa"}
